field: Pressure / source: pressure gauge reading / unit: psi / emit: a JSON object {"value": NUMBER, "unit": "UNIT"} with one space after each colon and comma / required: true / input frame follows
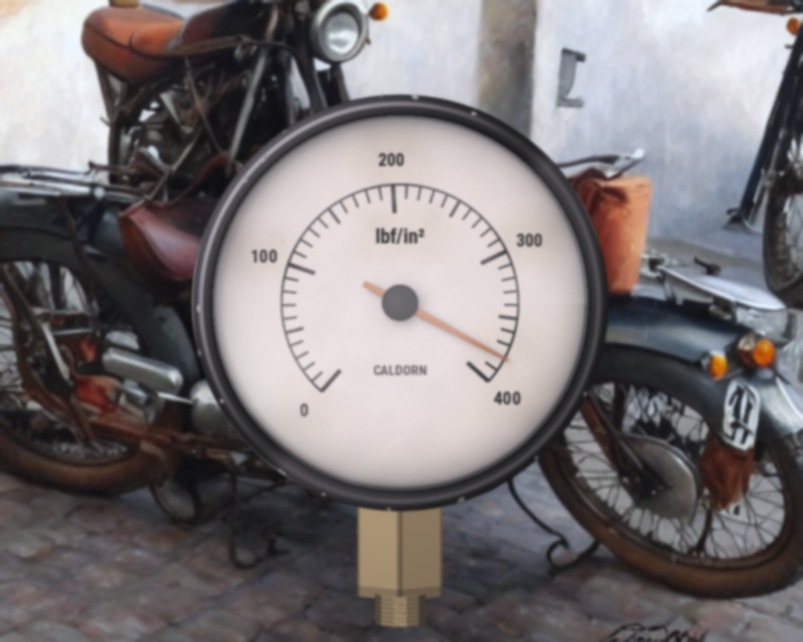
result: {"value": 380, "unit": "psi"}
